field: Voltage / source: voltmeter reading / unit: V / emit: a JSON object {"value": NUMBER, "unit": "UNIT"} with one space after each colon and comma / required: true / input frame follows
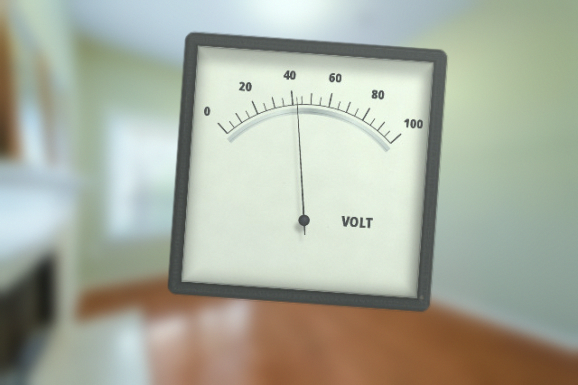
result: {"value": 42.5, "unit": "V"}
